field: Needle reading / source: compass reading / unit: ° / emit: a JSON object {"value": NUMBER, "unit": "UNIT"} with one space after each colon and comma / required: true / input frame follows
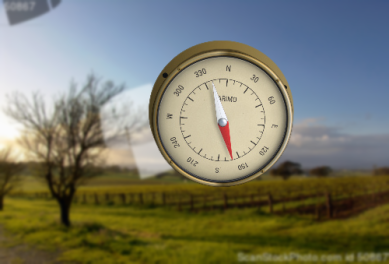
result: {"value": 160, "unit": "°"}
